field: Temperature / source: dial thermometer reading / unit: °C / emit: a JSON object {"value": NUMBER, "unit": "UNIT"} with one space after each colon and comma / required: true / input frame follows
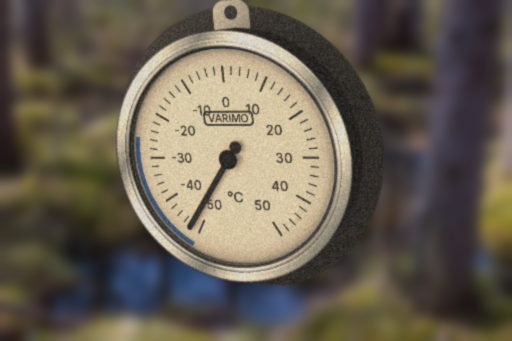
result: {"value": -48, "unit": "°C"}
